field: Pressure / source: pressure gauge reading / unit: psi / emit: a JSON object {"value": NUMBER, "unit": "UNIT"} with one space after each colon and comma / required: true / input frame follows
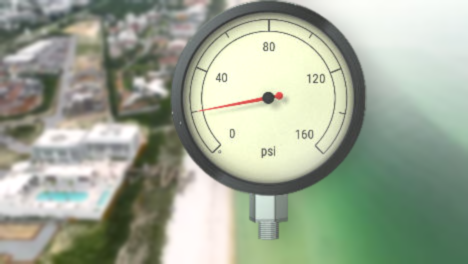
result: {"value": 20, "unit": "psi"}
